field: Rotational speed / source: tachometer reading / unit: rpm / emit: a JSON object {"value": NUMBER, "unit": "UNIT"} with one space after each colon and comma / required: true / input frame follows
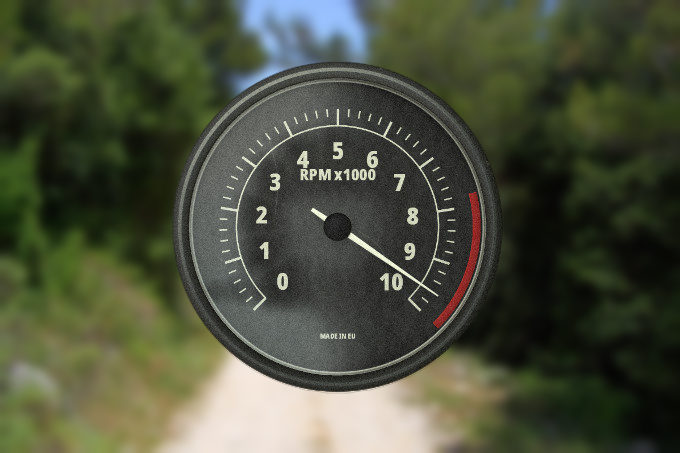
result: {"value": 9600, "unit": "rpm"}
